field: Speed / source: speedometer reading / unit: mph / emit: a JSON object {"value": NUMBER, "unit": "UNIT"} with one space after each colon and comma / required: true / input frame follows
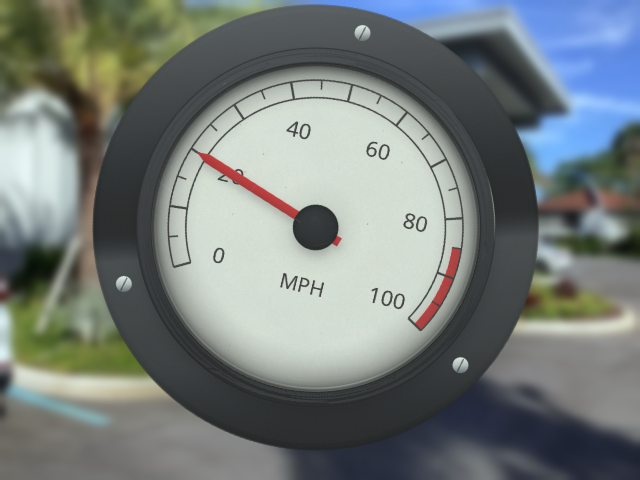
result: {"value": 20, "unit": "mph"}
